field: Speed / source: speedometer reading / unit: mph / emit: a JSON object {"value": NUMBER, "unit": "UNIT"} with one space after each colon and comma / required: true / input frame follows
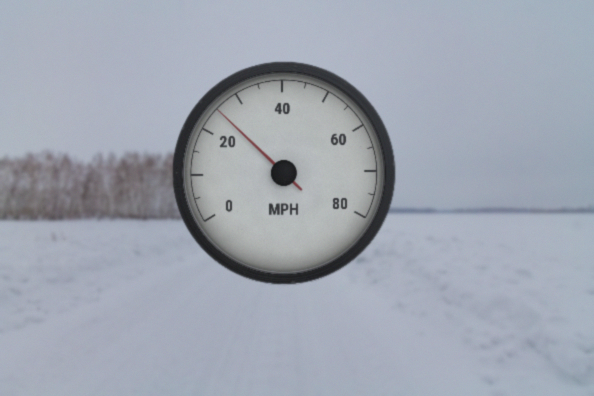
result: {"value": 25, "unit": "mph"}
